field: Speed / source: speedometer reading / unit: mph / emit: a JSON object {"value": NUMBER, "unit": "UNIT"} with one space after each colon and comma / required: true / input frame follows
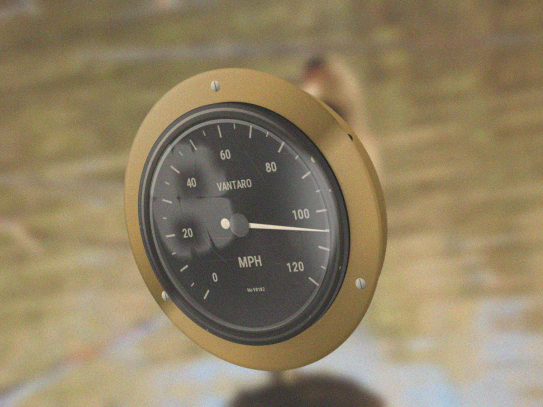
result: {"value": 105, "unit": "mph"}
